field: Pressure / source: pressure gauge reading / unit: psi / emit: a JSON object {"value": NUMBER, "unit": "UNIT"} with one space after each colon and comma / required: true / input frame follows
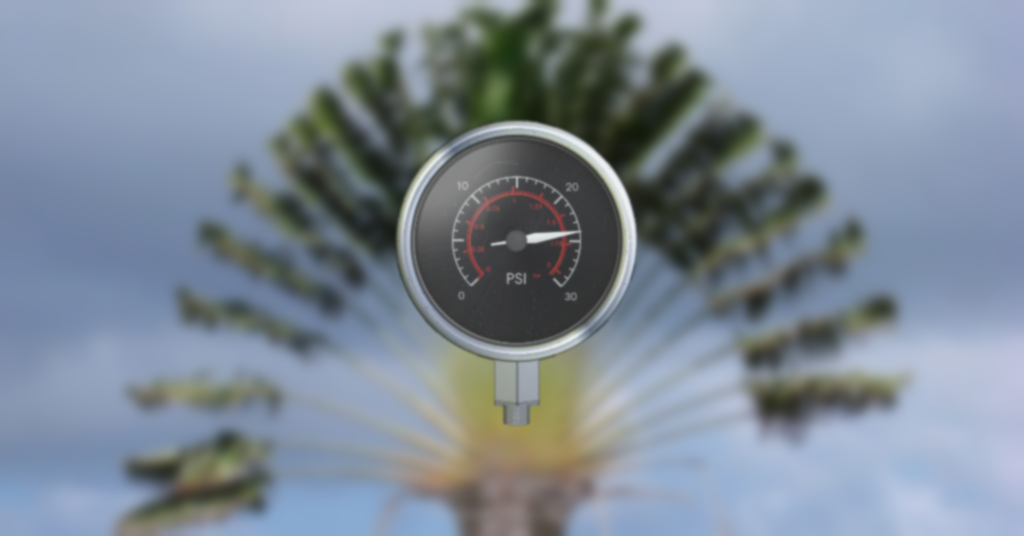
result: {"value": 24, "unit": "psi"}
